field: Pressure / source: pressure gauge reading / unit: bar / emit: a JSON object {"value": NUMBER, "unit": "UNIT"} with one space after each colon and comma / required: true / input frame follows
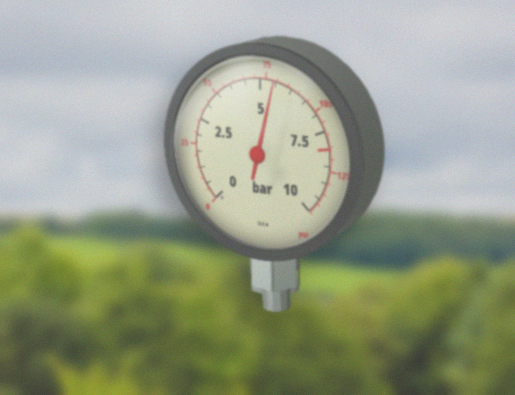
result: {"value": 5.5, "unit": "bar"}
